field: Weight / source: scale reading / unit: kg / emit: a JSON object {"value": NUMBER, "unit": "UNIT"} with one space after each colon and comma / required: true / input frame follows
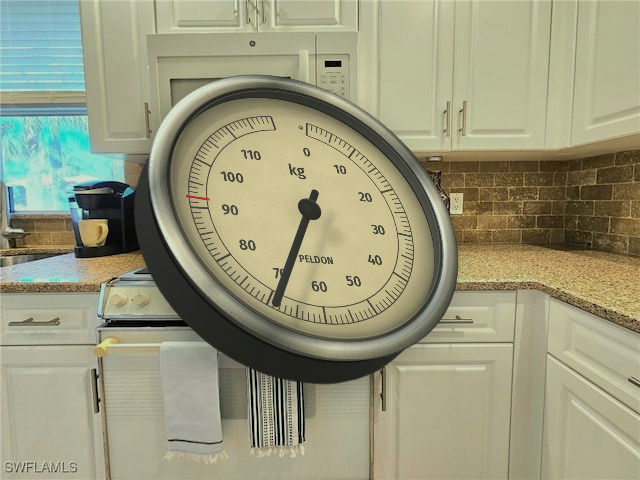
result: {"value": 69, "unit": "kg"}
